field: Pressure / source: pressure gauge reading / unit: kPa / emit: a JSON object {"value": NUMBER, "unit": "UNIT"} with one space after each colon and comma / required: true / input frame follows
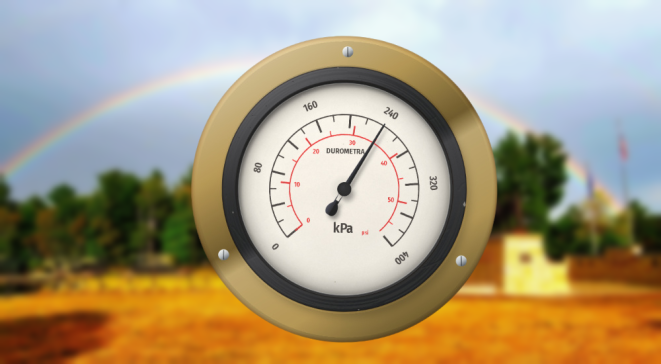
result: {"value": 240, "unit": "kPa"}
